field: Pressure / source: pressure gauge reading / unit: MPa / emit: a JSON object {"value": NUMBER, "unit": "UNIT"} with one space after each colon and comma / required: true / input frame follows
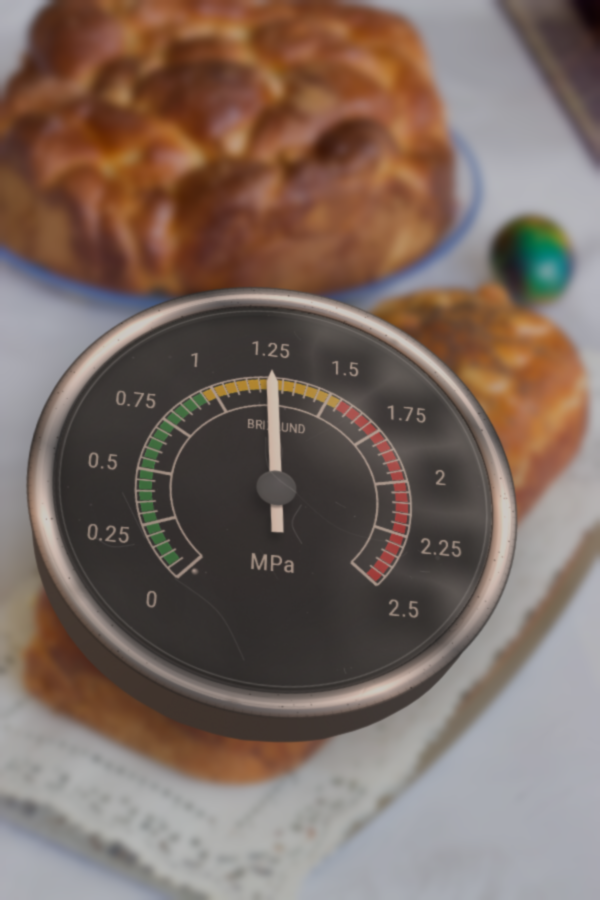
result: {"value": 1.25, "unit": "MPa"}
